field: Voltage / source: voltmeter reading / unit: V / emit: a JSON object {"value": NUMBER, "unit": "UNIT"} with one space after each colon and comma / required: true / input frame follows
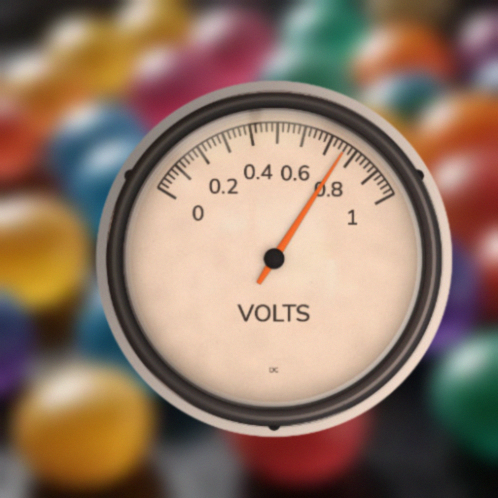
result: {"value": 0.76, "unit": "V"}
